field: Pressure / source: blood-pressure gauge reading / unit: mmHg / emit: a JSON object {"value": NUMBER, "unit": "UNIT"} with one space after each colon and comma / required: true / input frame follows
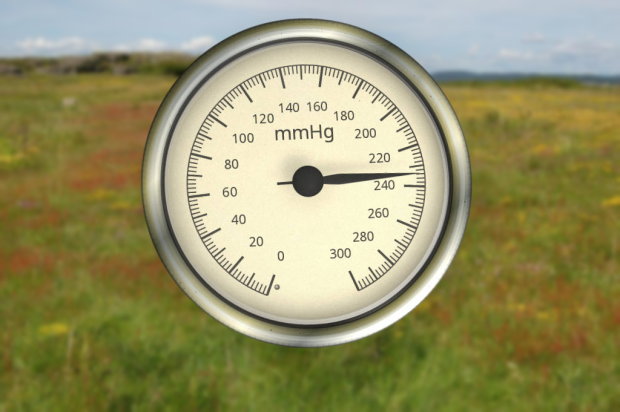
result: {"value": 234, "unit": "mmHg"}
